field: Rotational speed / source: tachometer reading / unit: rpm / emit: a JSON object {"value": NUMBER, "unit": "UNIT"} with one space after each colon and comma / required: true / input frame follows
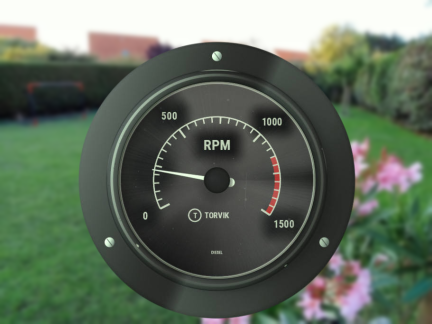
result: {"value": 225, "unit": "rpm"}
